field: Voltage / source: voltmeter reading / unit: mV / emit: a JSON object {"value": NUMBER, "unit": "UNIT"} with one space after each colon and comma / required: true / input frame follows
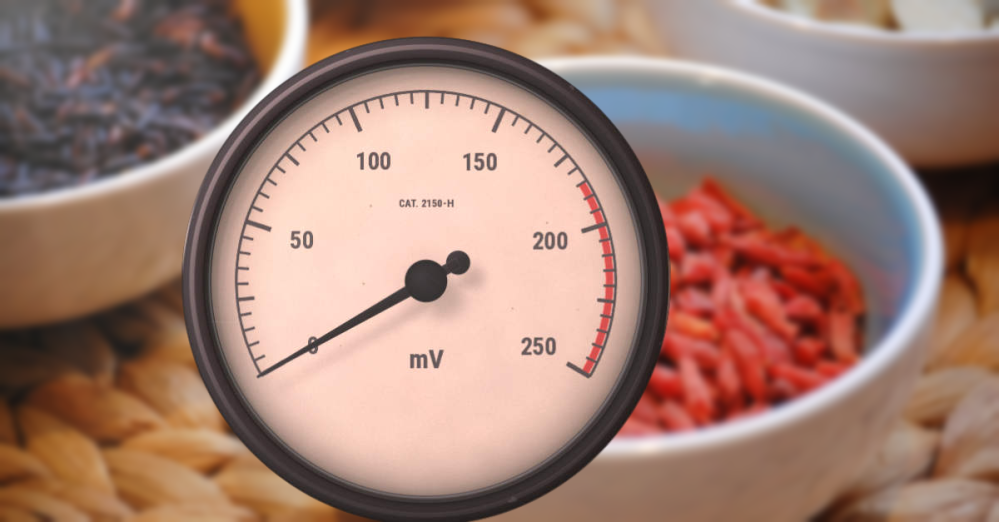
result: {"value": 0, "unit": "mV"}
